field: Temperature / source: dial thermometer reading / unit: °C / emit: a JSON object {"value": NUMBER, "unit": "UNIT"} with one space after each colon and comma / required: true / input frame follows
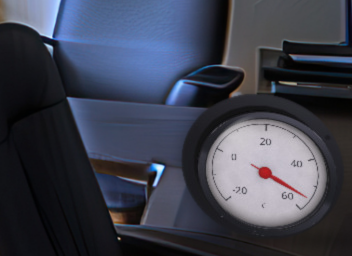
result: {"value": 55, "unit": "°C"}
